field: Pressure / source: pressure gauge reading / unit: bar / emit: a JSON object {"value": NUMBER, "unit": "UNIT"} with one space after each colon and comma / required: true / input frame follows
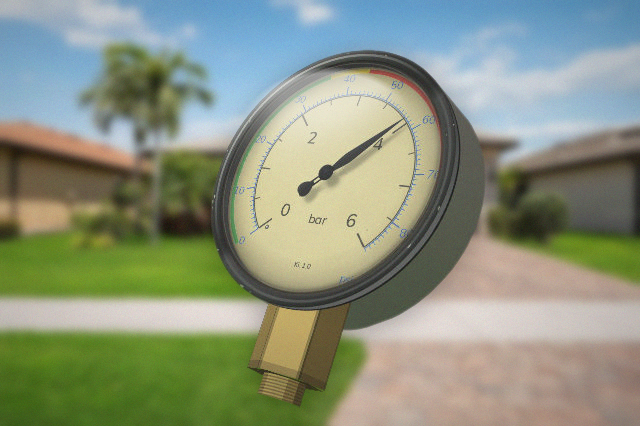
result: {"value": 4, "unit": "bar"}
